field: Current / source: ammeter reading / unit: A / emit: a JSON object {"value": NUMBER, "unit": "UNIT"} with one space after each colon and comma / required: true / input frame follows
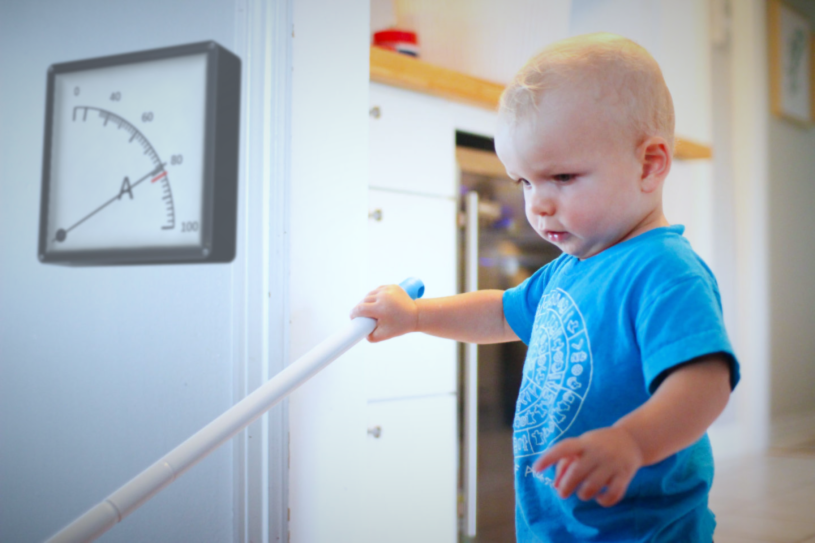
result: {"value": 80, "unit": "A"}
